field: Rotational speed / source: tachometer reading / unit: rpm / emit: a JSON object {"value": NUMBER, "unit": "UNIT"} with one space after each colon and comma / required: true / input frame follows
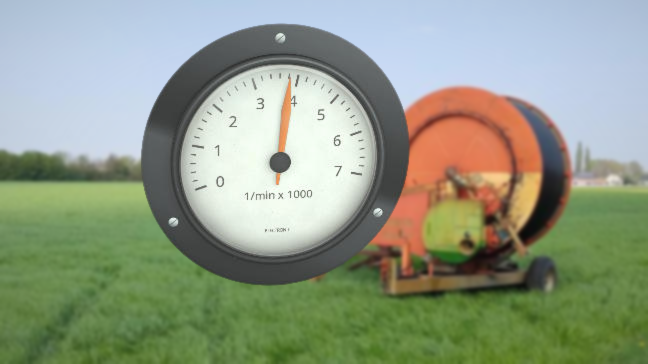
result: {"value": 3800, "unit": "rpm"}
